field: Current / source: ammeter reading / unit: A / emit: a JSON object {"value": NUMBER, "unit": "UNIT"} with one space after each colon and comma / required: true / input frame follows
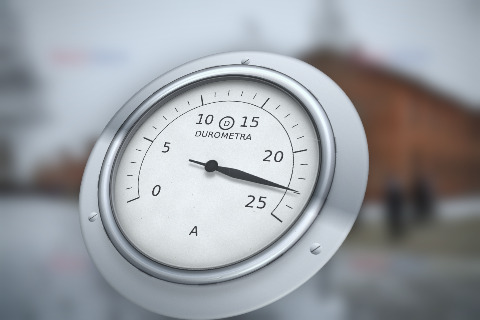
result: {"value": 23, "unit": "A"}
